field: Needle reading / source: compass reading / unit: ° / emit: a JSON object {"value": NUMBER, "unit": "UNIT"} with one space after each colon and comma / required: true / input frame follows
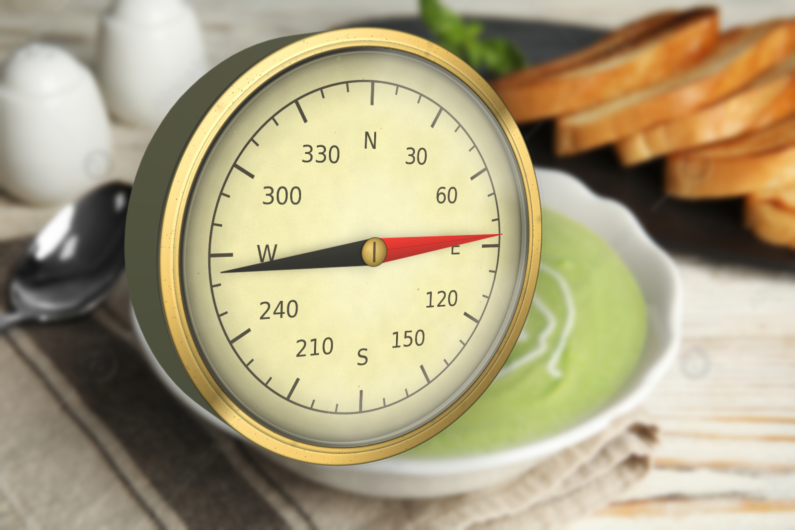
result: {"value": 85, "unit": "°"}
